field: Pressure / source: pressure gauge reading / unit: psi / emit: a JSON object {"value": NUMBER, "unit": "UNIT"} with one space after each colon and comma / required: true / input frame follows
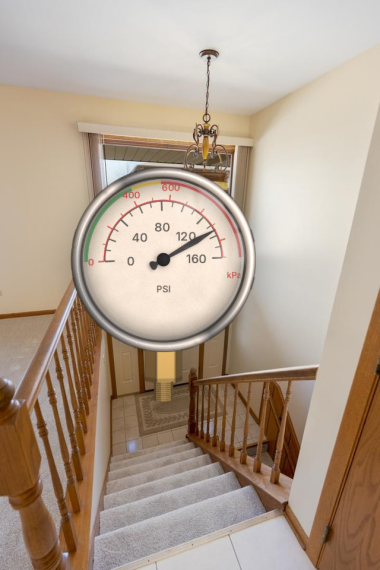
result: {"value": 135, "unit": "psi"}
